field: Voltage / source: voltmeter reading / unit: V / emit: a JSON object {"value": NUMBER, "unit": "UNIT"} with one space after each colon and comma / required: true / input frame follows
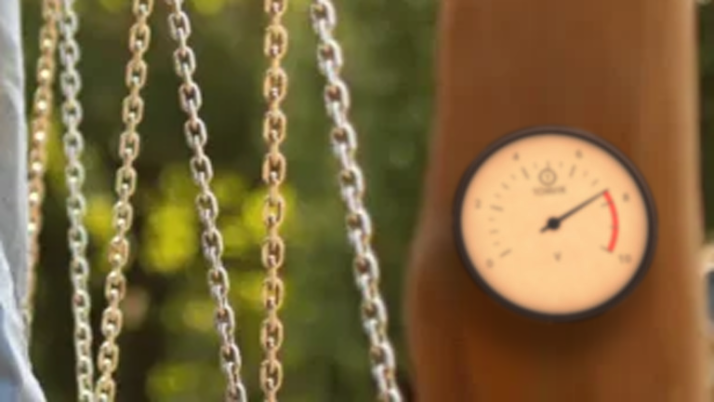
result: {"value": 7.5, "unit": "V"}
